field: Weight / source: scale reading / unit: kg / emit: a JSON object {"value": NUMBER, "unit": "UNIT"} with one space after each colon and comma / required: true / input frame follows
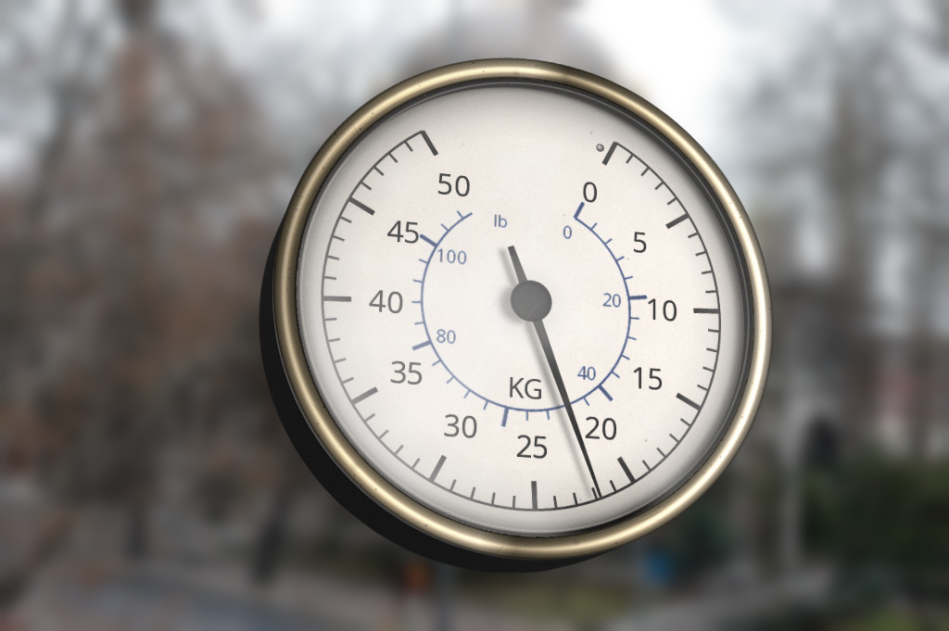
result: {"value": 22, "unit": "kg"}
